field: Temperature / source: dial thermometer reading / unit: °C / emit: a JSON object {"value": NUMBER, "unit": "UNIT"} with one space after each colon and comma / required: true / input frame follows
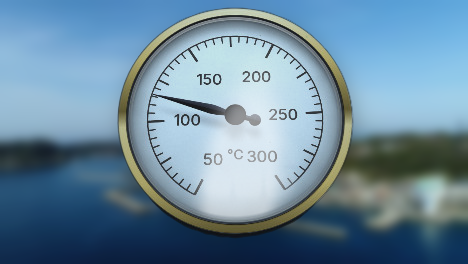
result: {"value": 115, "unit": "°C"}
